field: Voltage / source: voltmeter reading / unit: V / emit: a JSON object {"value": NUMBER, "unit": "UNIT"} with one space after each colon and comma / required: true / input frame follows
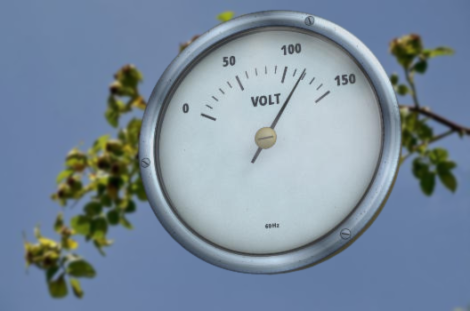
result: {"value": 120, "unit": "V"}
